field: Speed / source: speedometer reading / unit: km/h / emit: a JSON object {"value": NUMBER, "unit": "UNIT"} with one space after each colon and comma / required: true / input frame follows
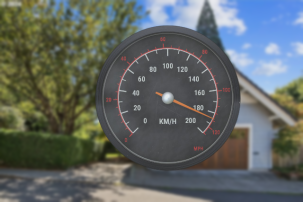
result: {"value": 185, "unit": "km/h"}
